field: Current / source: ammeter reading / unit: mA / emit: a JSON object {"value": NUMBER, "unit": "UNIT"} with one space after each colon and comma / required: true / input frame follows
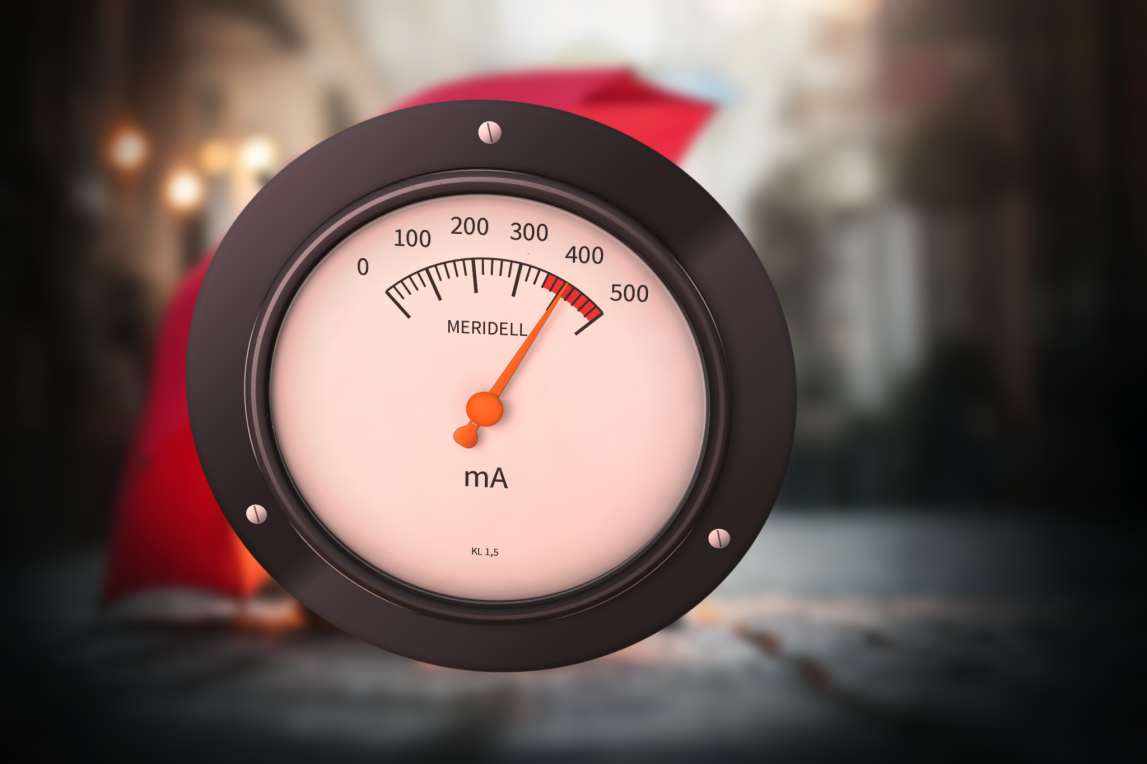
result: {"value": 400, "unit": "mA"}
